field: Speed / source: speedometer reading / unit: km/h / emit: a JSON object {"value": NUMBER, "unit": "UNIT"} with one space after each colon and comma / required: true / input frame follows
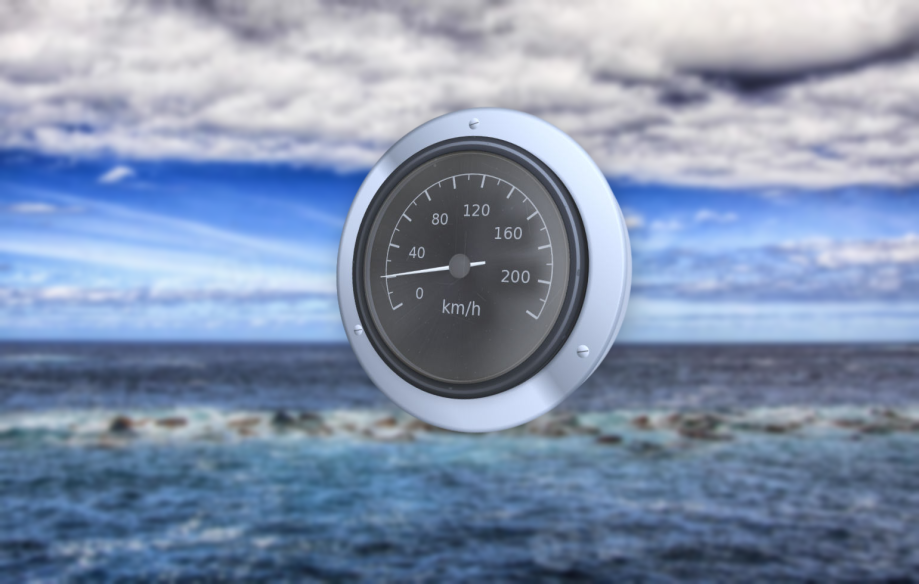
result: {"value": 20, "unit": "km/h"}
